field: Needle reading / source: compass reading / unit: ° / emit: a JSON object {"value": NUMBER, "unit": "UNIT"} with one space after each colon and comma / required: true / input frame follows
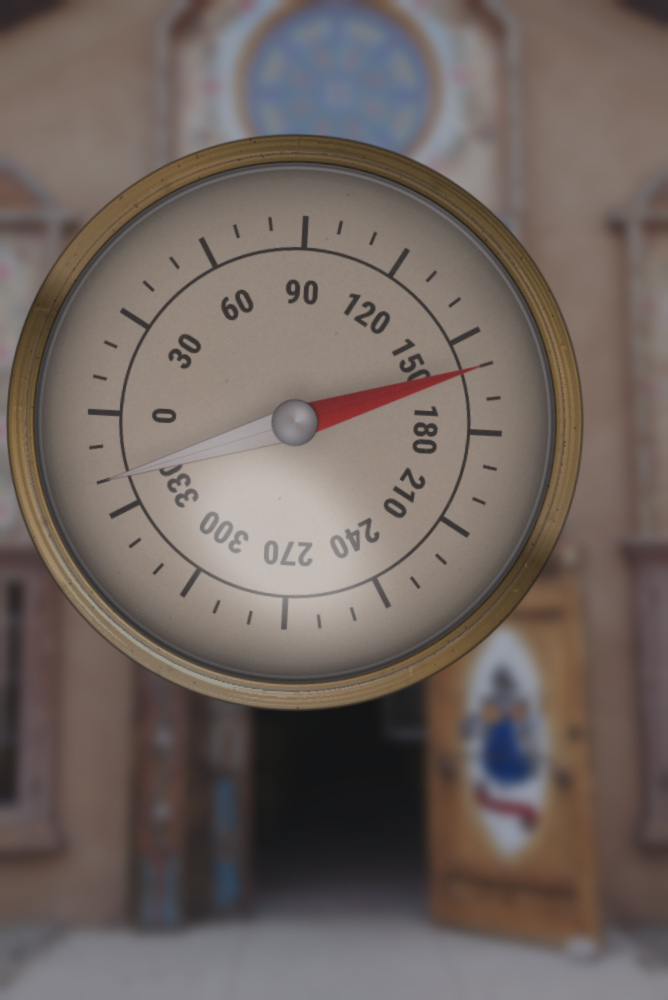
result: {"value": 160, "unit": "°"}
